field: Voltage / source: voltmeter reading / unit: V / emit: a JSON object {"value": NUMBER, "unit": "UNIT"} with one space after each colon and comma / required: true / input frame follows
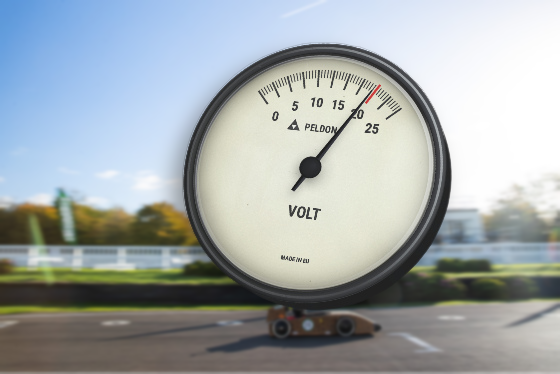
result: {"value": 20, "unit": "V"}
